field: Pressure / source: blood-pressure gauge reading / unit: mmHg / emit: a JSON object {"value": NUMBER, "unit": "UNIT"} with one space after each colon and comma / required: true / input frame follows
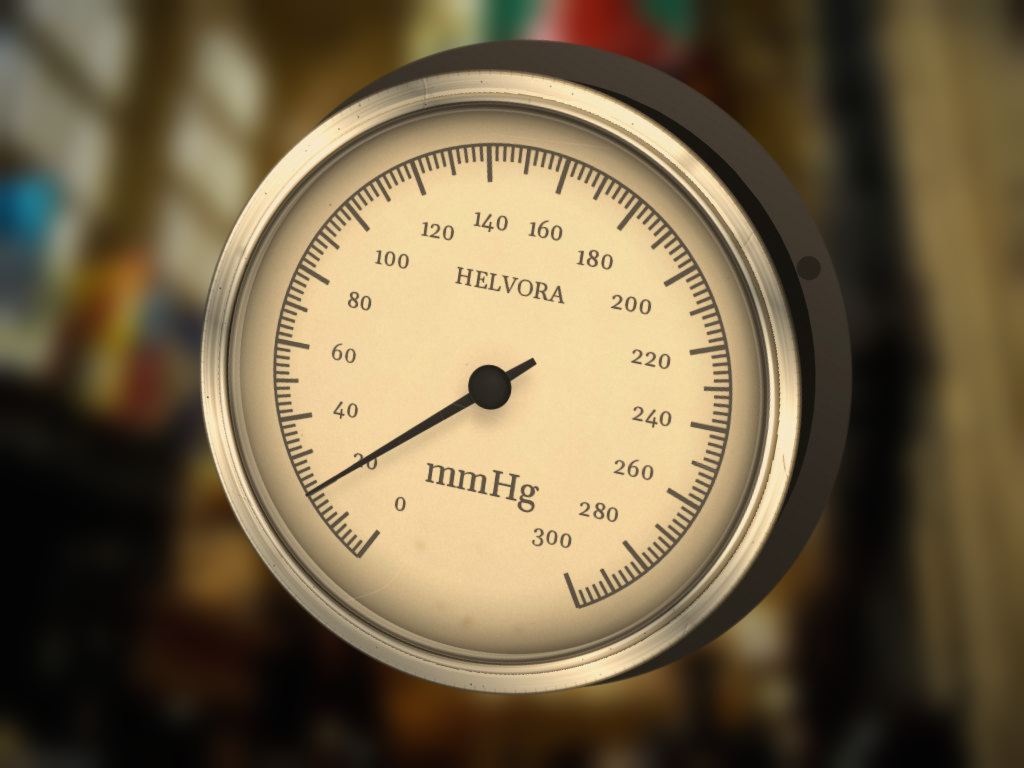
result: {"value": 20, "unit": "mmHg"}
